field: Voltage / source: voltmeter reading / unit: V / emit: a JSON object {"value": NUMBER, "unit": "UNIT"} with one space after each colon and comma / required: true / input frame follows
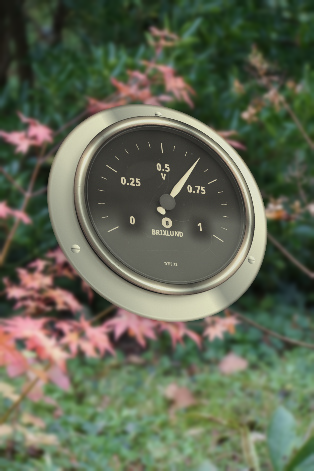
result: {"value": 0.65, "unit": "V"}
